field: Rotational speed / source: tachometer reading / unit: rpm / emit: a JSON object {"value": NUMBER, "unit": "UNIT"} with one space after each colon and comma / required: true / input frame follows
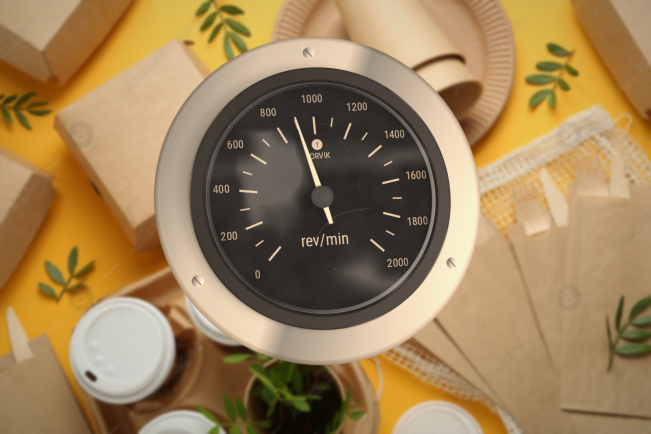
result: {"value": 900, "unit": "rpm"}
